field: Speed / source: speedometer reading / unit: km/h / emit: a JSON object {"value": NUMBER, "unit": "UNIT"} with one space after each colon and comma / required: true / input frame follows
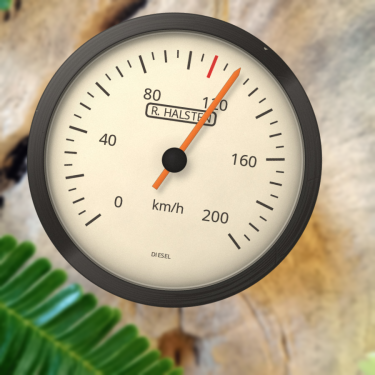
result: {"value": 120, "unit": "km/h"}
